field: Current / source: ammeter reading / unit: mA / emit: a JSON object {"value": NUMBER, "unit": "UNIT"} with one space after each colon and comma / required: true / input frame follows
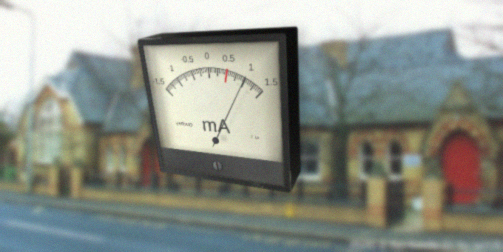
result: {"value": 1, "unit": "mA"}
